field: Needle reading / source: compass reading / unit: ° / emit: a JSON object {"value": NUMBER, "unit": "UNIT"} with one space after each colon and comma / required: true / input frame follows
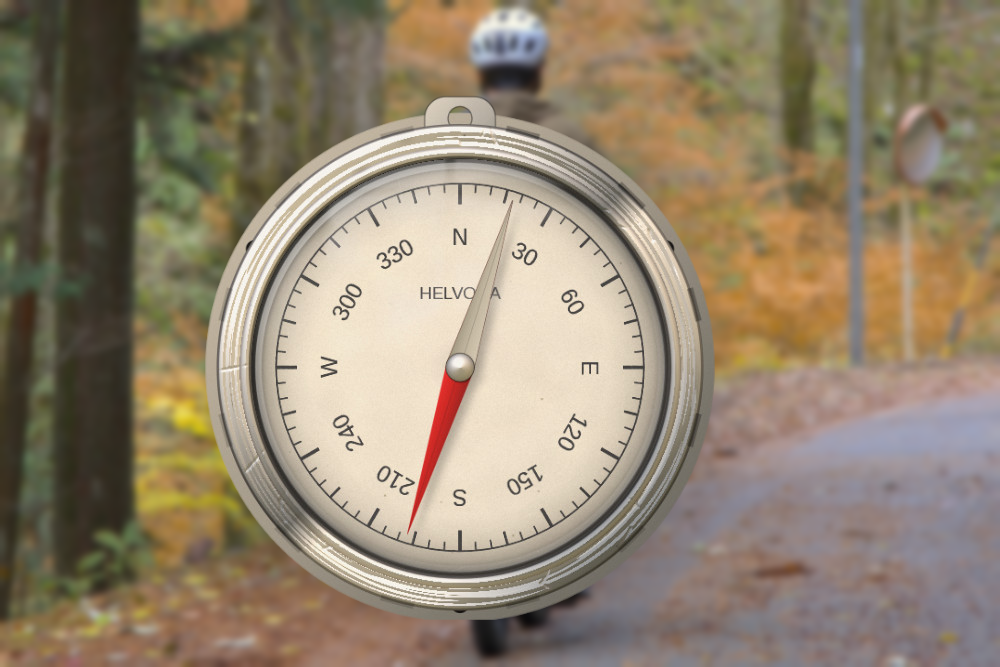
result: {"value": 197.5, "unit": "°"}
